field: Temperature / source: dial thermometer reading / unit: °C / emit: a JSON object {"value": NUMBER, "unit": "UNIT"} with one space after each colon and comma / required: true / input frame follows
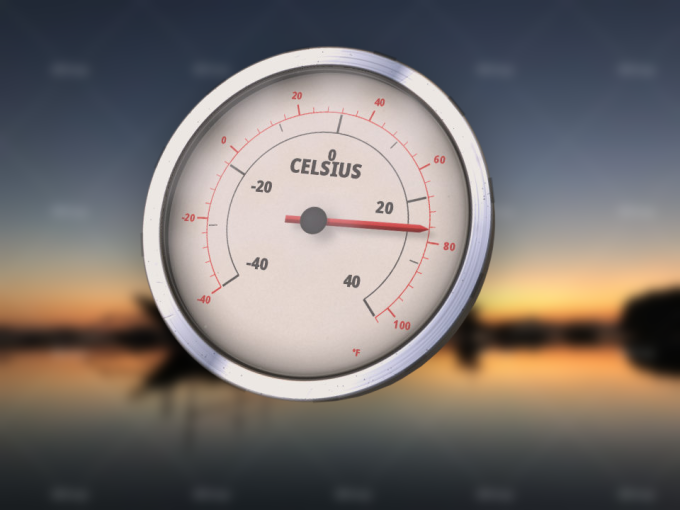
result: {"value": 25, "unit": "°C"}
